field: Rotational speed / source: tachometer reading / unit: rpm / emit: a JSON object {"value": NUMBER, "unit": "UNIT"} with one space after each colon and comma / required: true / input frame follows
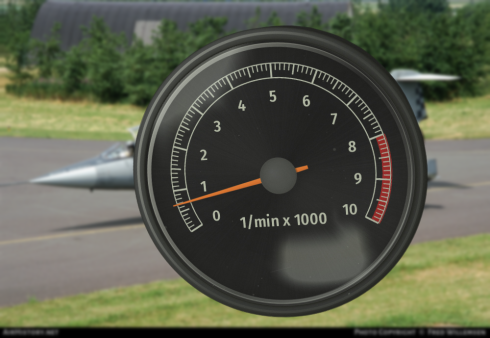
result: {"value": 700, "unit": "rpm"}
